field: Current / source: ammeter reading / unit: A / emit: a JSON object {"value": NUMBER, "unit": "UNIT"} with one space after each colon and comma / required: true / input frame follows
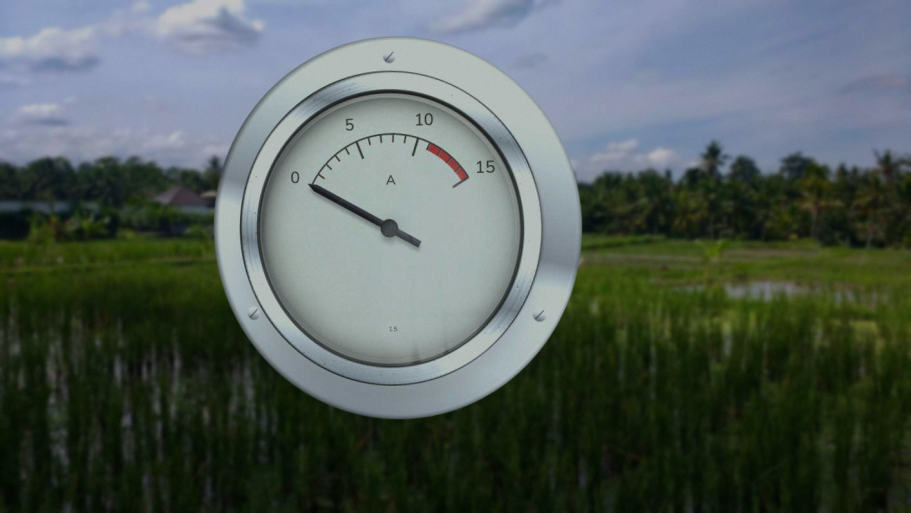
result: {"value": 0, "unit": "A"}
